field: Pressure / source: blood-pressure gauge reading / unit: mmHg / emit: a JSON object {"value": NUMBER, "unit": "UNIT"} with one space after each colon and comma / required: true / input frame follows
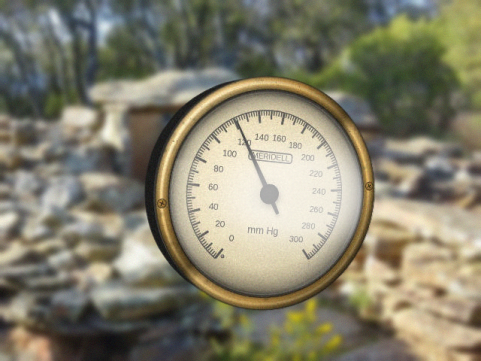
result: {"value": 120, "unit": "mmHg"}
